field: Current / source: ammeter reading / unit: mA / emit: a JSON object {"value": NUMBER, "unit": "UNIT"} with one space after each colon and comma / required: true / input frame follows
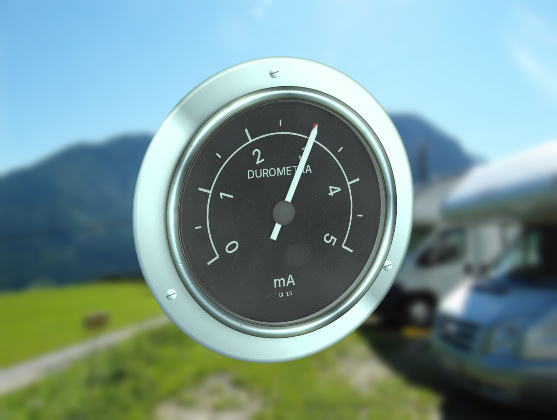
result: {"value": 3, "unit": "mA"}
